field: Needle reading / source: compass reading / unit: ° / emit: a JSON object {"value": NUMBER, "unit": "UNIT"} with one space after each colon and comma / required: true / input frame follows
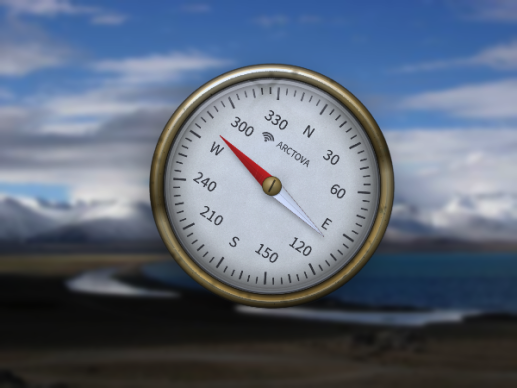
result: {"value": 280, "unit": "°"}
